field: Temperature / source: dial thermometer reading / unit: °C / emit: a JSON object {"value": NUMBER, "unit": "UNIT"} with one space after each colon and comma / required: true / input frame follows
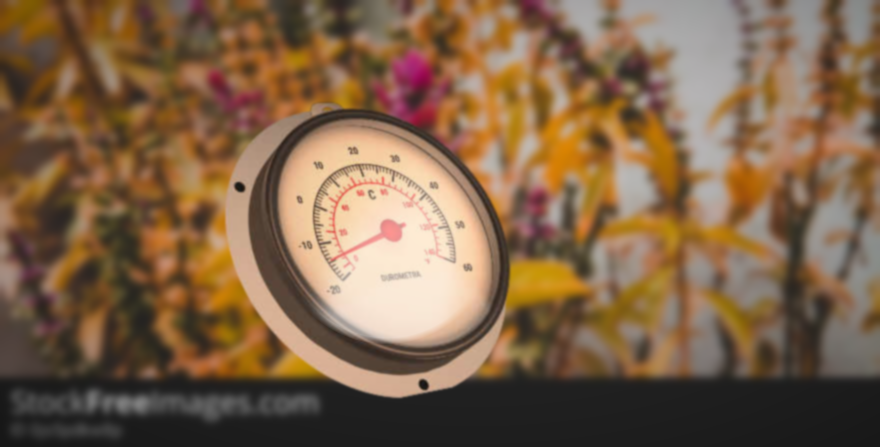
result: {"value": -15, "unit": "°C"}
